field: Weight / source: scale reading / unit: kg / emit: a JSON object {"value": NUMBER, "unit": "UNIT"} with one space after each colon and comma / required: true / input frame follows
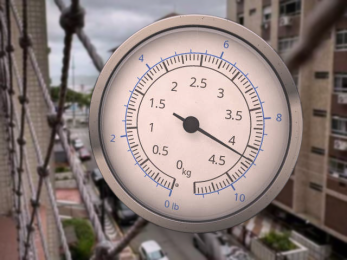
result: {"value": 4.15, "unit": "kg"}
